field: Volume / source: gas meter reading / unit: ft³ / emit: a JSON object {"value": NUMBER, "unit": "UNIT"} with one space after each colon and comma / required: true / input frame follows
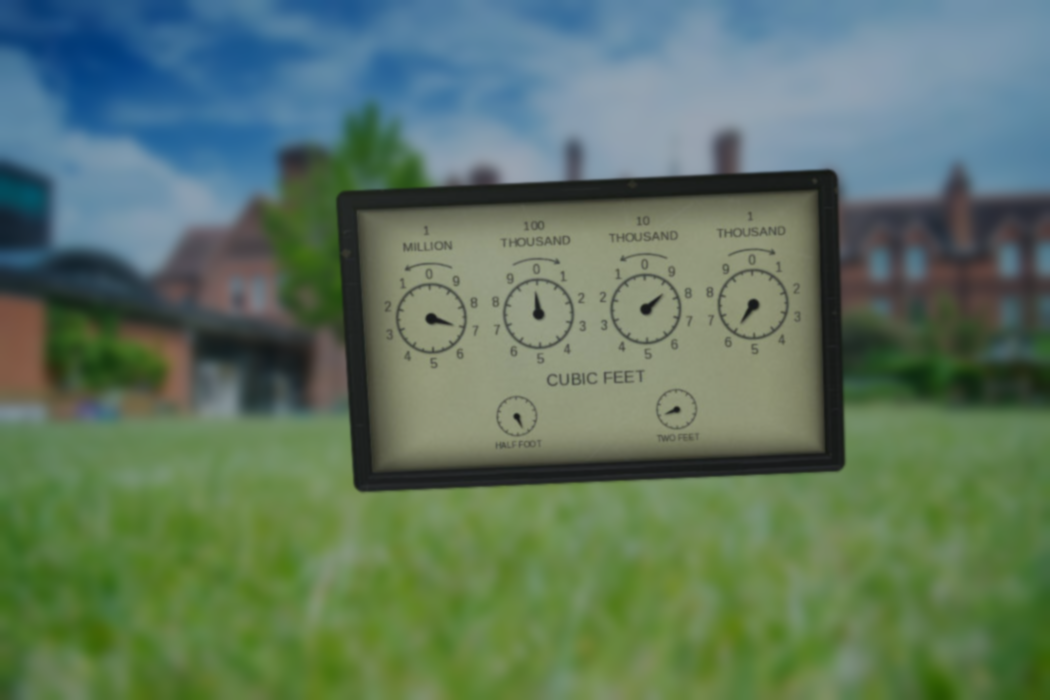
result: {"value": 698600, "unit": "ft³"}
